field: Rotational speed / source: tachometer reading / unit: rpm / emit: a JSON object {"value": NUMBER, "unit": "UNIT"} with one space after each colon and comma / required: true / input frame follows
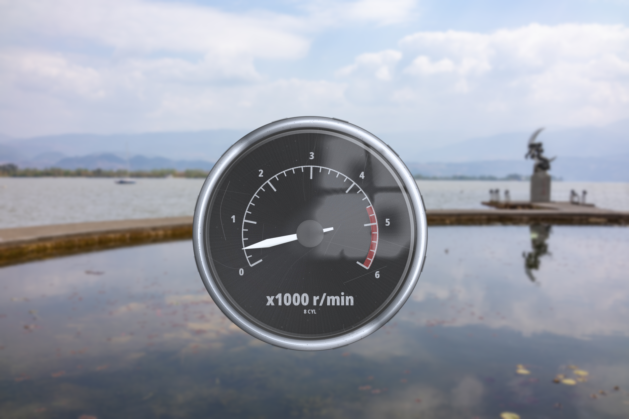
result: {"value": 400, "unit": "rpm"}
